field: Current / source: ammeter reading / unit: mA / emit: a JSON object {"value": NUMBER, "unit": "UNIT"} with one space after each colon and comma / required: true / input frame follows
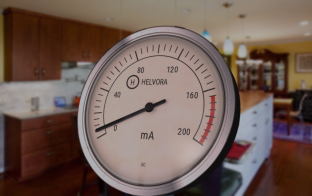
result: {"value": 5, "unit": "mA"}
